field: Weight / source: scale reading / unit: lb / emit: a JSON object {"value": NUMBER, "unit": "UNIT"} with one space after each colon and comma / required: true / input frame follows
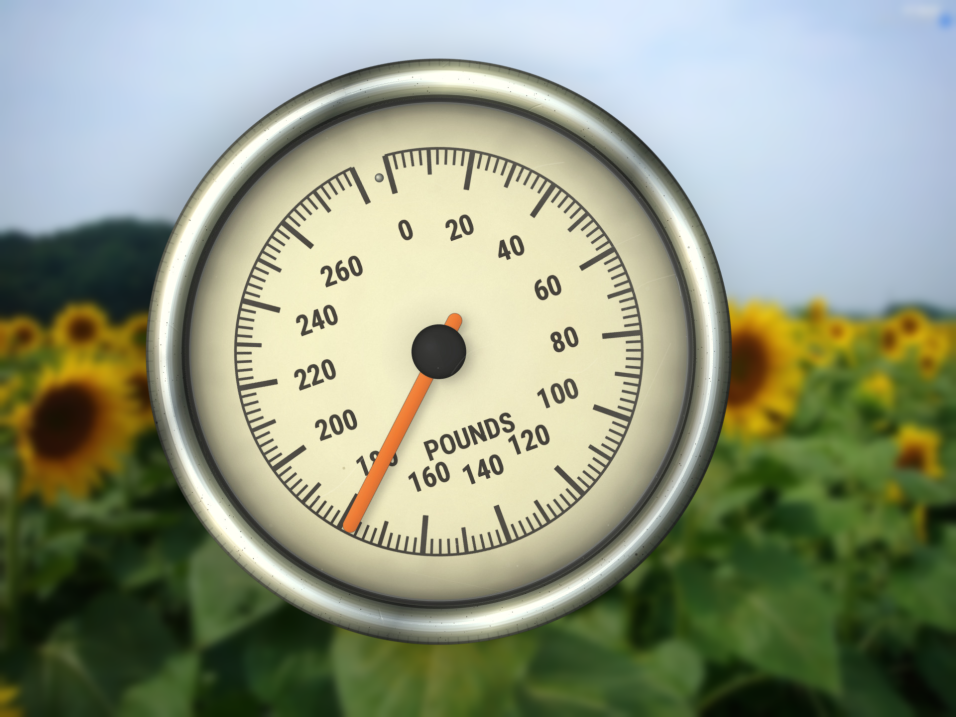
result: {"value": 178, "unit": "lb"}
